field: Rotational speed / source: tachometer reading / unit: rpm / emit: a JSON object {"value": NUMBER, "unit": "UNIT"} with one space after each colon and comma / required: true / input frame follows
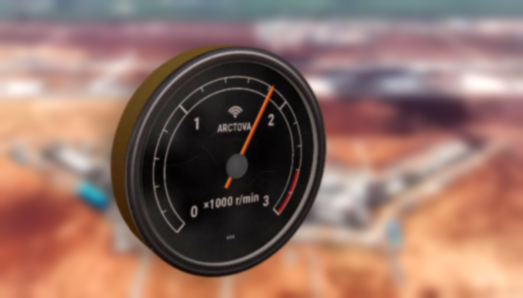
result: {"value": 1800, "unit": "rpm"}
